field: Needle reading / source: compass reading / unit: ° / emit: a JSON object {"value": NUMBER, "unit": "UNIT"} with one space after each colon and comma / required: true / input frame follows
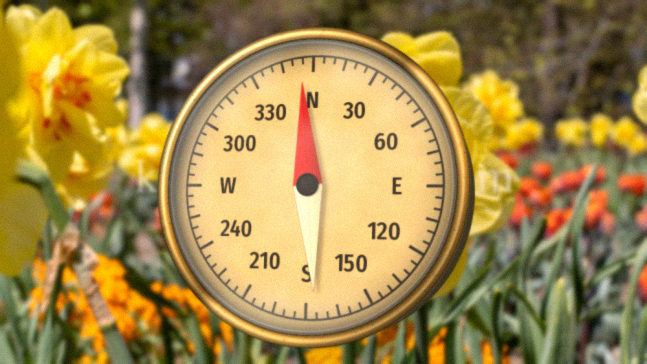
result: {"value": 355, "unit": "°"}
